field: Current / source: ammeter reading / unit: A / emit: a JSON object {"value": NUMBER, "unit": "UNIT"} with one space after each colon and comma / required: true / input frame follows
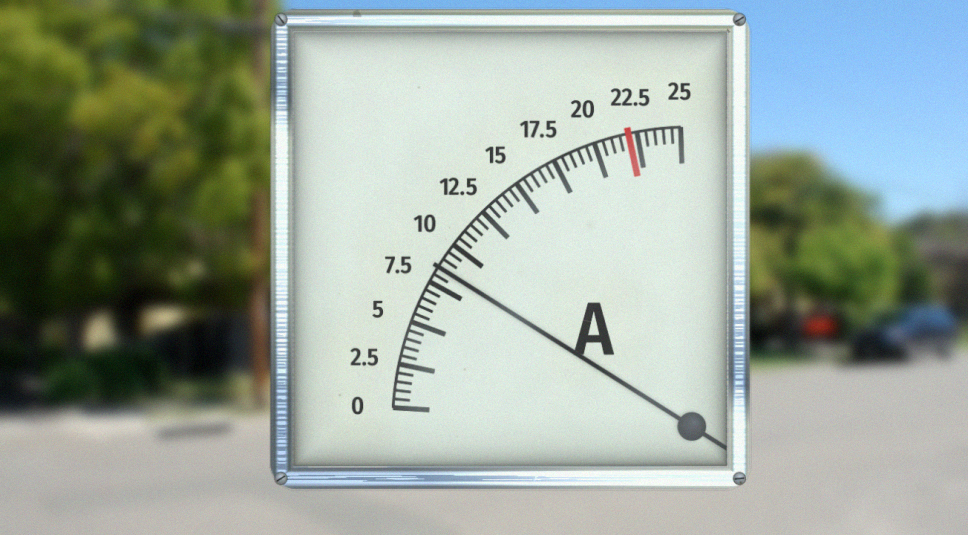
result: {"value": 8.5, "unit": "A"}
